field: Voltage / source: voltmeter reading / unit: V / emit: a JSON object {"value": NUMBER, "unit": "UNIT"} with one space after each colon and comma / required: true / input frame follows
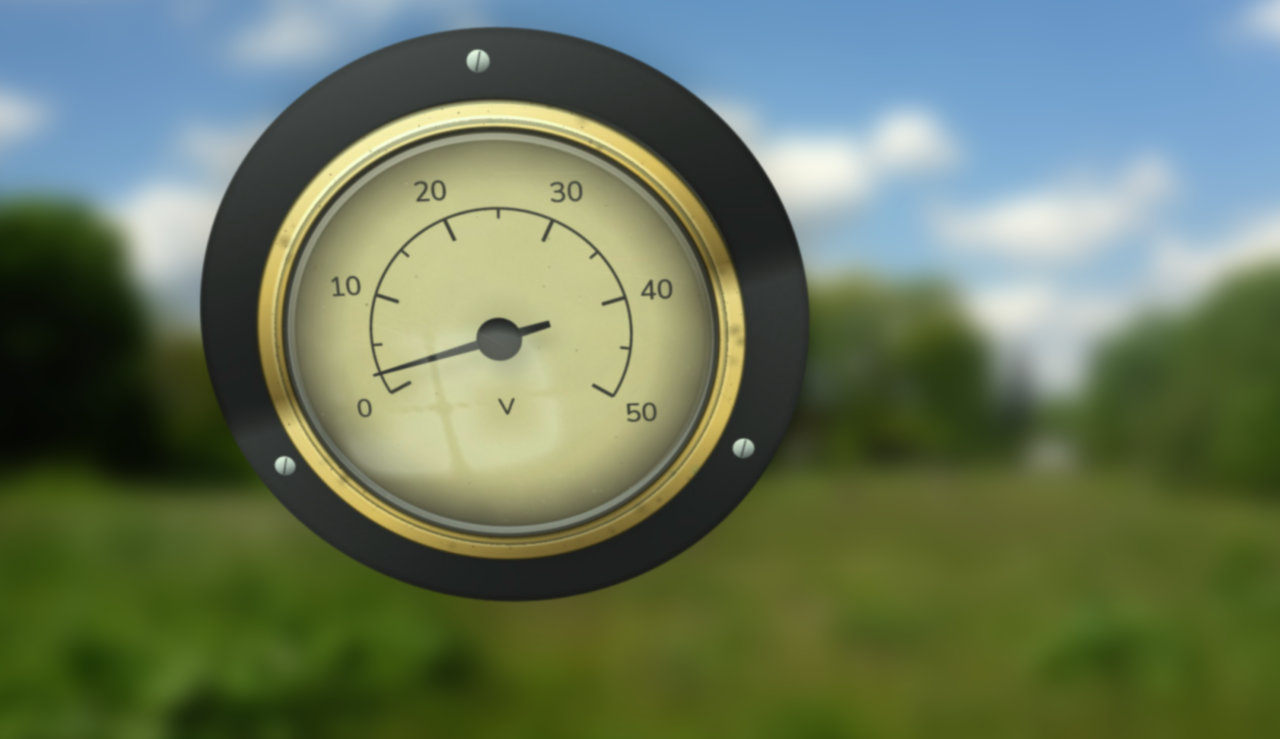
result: {"value": 2.5, "unit": "V"}
